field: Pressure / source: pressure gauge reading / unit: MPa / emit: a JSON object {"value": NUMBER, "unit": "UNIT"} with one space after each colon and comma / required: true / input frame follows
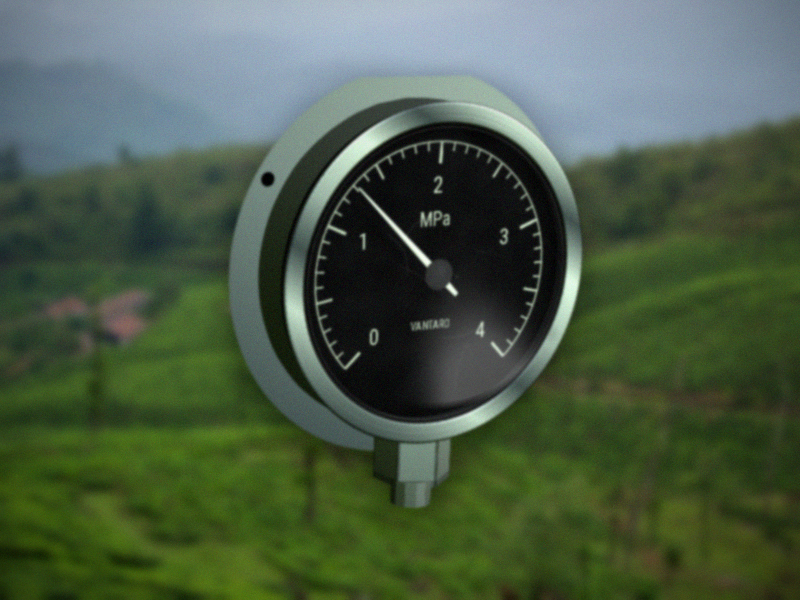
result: {"value": 1.3, "unit": "MPa"}
